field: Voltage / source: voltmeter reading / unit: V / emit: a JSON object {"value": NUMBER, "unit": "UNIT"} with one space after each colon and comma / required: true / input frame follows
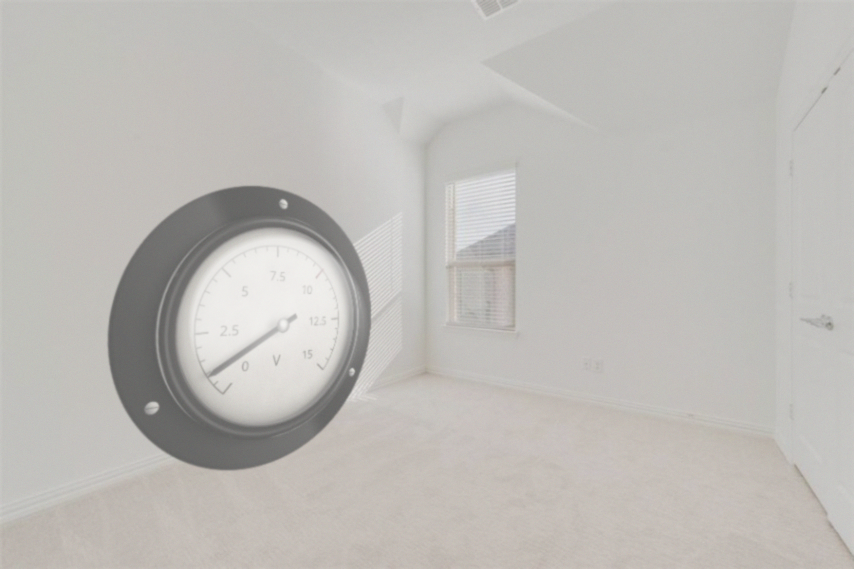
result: {"value": 1, "unit": "V"}
